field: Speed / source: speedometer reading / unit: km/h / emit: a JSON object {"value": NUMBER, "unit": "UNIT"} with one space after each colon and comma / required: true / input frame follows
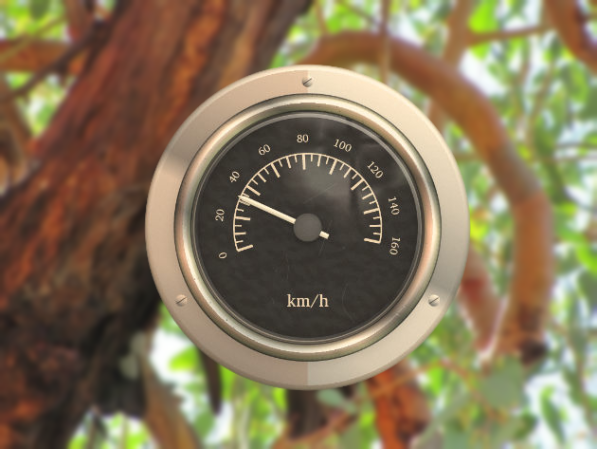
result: {"value": 32.5, "unit": "km/h"}
